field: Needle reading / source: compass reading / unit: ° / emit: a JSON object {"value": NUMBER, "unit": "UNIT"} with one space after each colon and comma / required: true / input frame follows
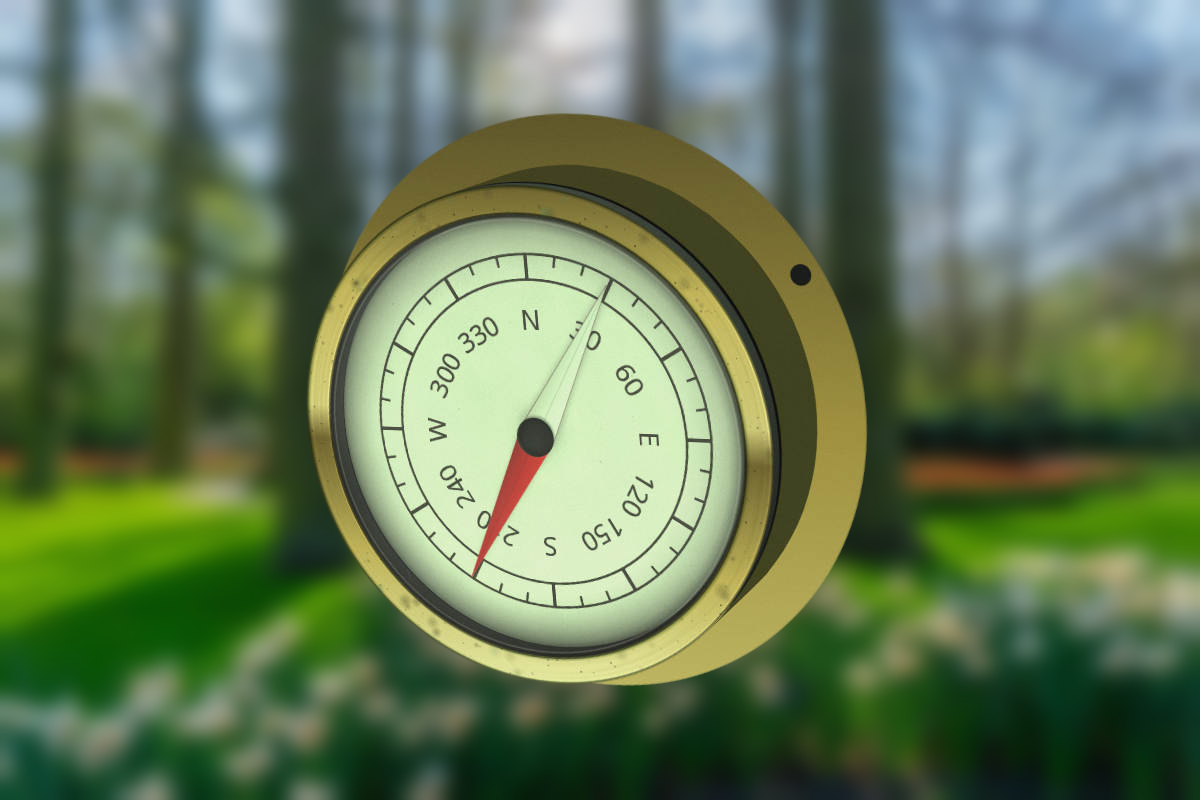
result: {"value": 210, "unit": "°"}
